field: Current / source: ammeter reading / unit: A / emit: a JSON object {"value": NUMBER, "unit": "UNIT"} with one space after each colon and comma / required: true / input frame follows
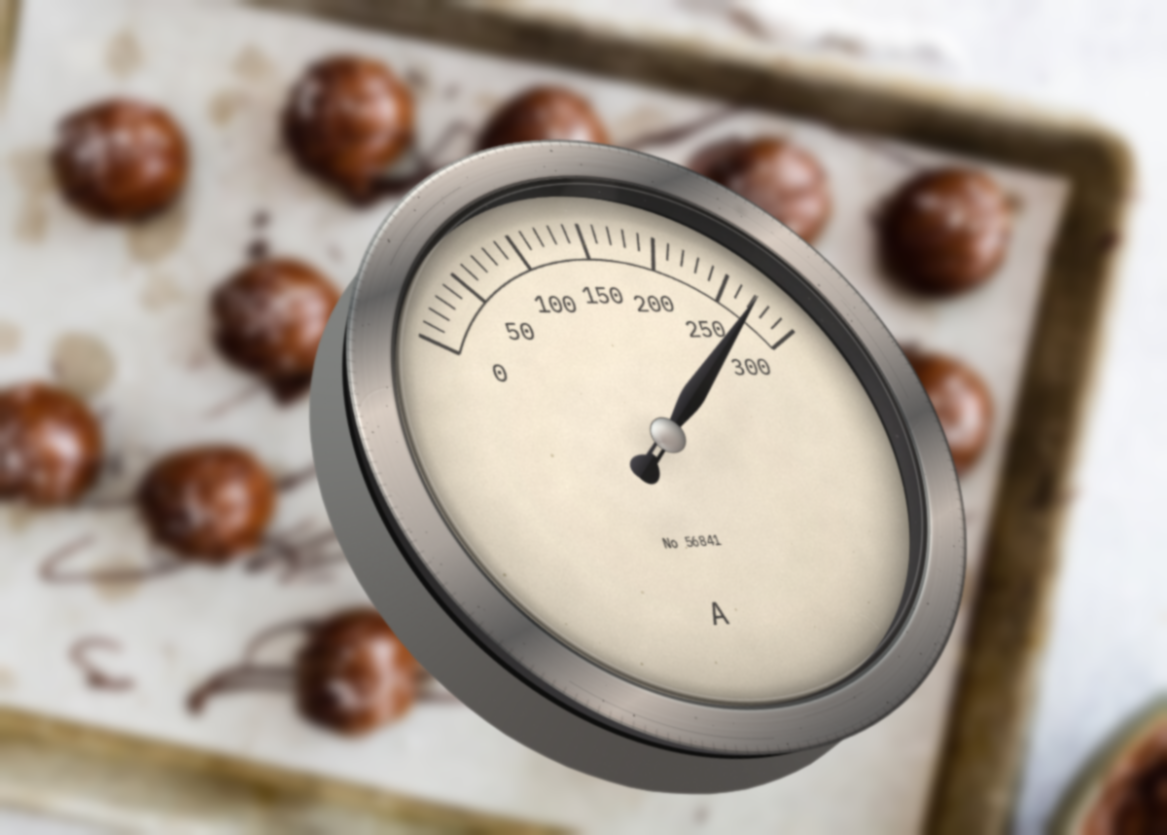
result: {"value": 270, "unit": "A"}
